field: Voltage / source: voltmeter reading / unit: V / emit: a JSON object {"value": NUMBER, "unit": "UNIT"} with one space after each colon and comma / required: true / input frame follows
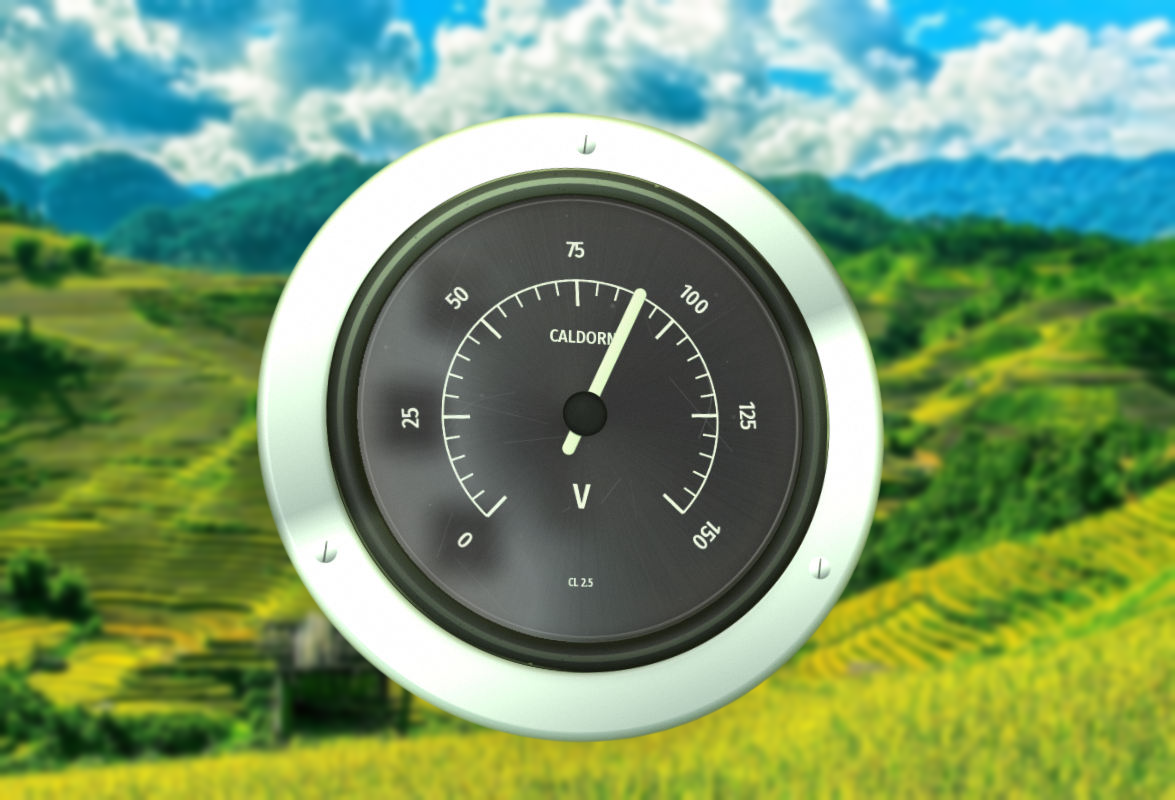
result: {"value": 90, "unit": "V"}
